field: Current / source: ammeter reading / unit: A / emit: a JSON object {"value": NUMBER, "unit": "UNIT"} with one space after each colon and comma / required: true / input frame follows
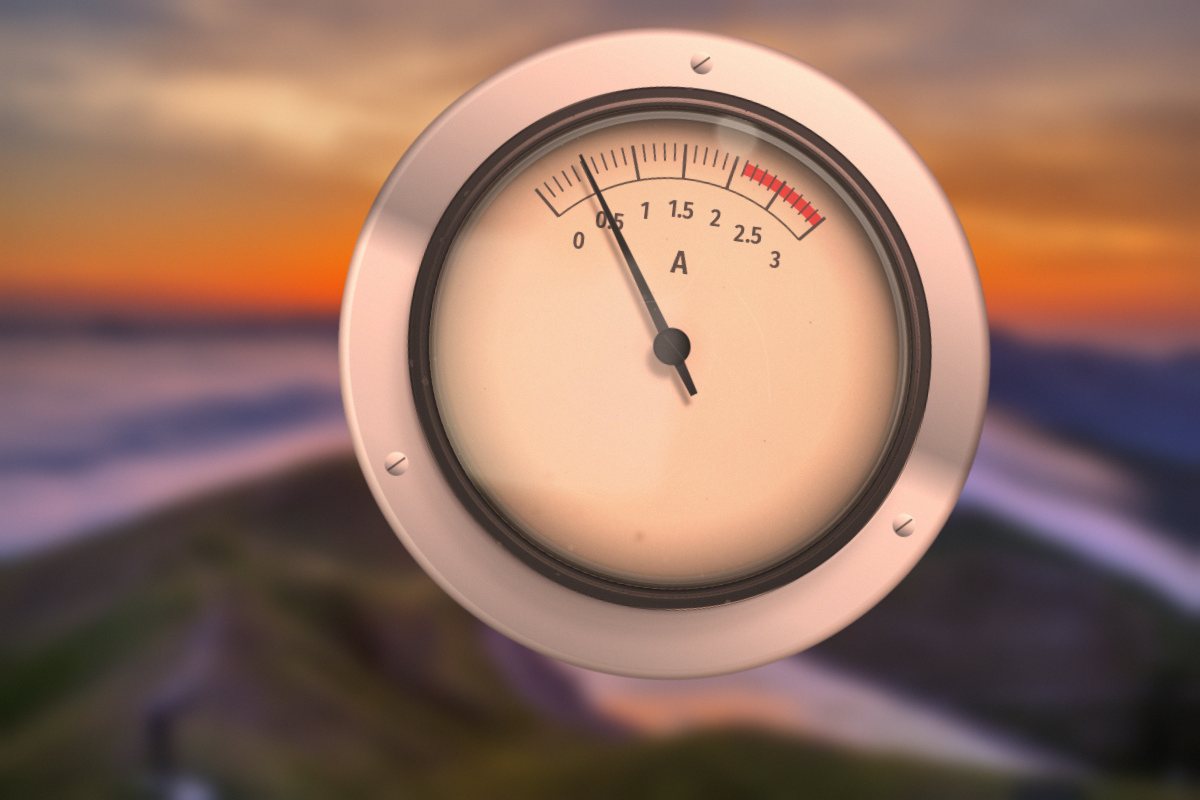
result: {"value": 0.5, "unit": "A"}
